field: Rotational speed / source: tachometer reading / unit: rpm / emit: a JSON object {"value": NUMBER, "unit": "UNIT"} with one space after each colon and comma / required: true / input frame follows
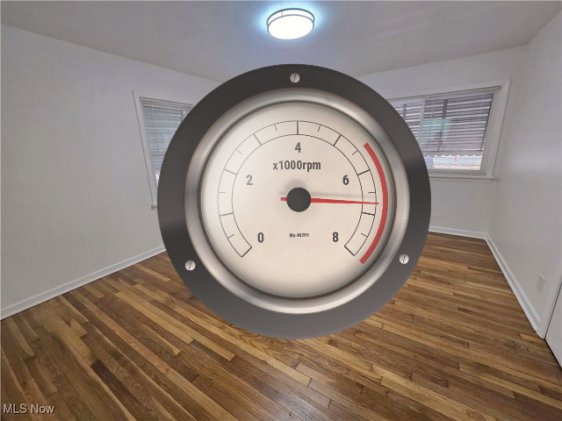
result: {"value": 6750, "unit": "rpm"}
